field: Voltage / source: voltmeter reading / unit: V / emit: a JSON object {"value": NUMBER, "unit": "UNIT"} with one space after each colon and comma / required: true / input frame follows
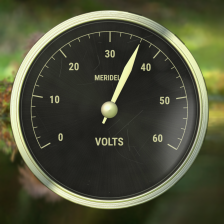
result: {"value": 36, "unit": "V"}
